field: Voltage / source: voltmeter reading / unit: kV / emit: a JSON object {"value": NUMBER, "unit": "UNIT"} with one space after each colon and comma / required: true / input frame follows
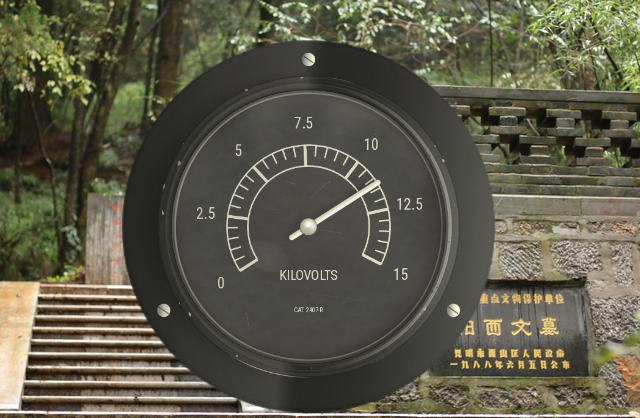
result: {"value": 11.25, "unit": "kV"}
